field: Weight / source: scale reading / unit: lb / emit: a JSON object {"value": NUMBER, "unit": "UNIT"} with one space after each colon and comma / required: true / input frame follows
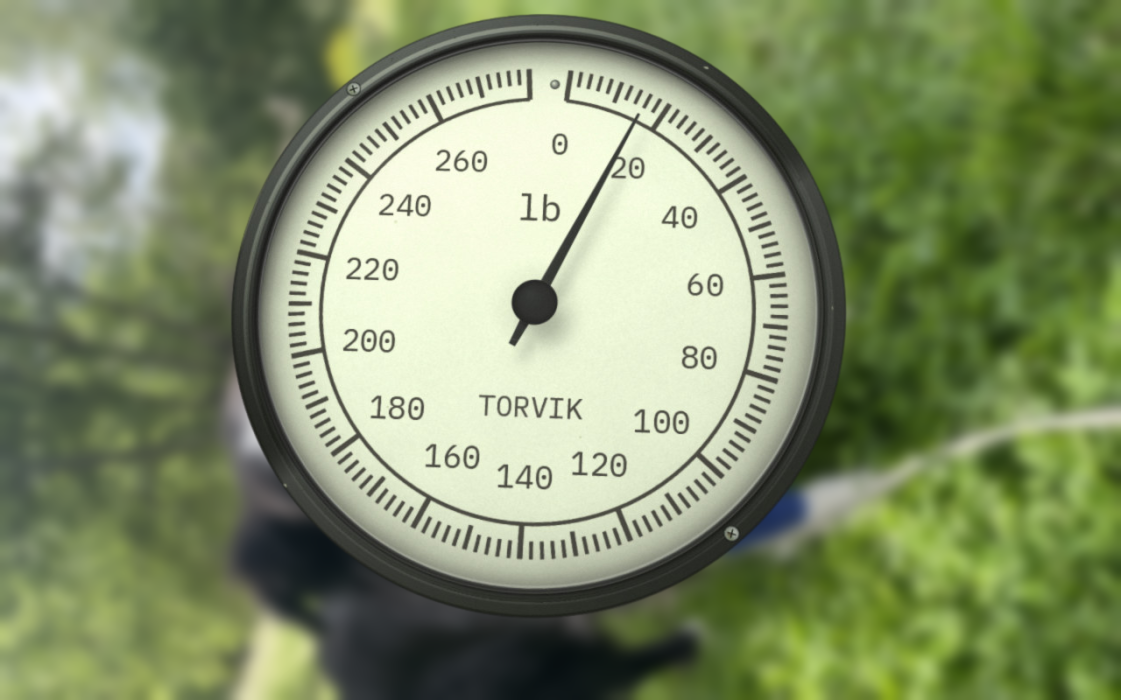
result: {"value": 16, "unit": "lb"}
